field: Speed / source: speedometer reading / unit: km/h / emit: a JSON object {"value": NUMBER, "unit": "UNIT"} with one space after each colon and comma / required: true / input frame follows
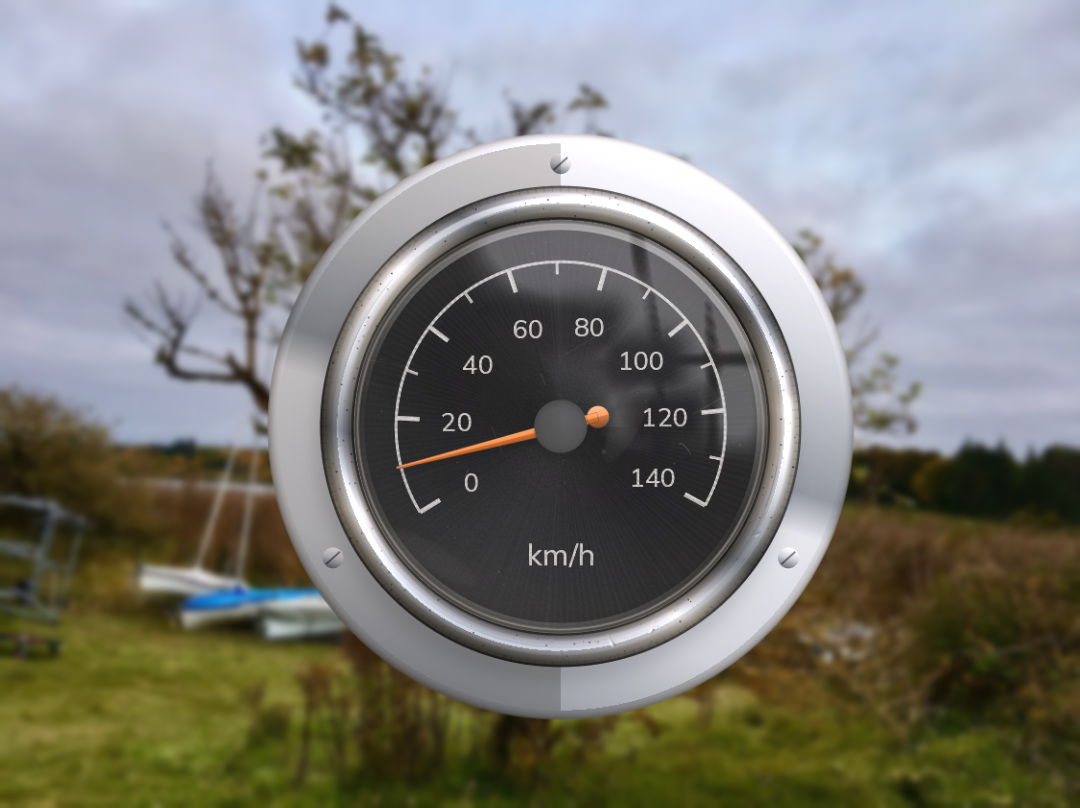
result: {"value": 10, "unit": "km/h"}
